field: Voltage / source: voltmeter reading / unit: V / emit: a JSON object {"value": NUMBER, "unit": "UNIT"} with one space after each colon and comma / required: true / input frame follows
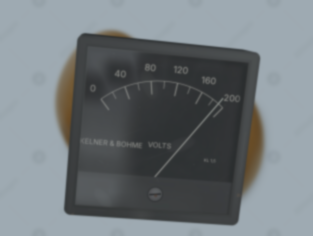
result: {"value": 190, "unit": "V"}
